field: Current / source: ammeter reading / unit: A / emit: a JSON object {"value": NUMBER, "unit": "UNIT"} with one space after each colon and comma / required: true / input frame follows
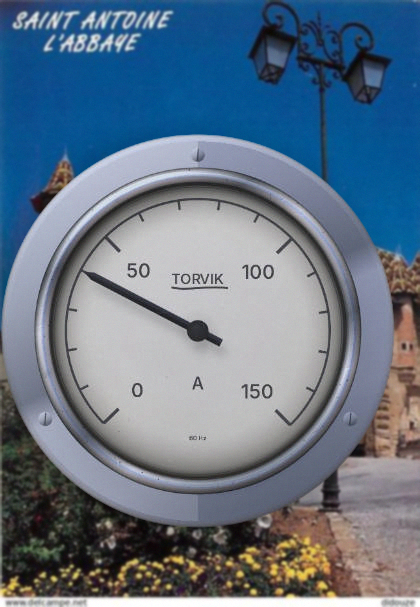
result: {"value": 40, "unit": "A"}
